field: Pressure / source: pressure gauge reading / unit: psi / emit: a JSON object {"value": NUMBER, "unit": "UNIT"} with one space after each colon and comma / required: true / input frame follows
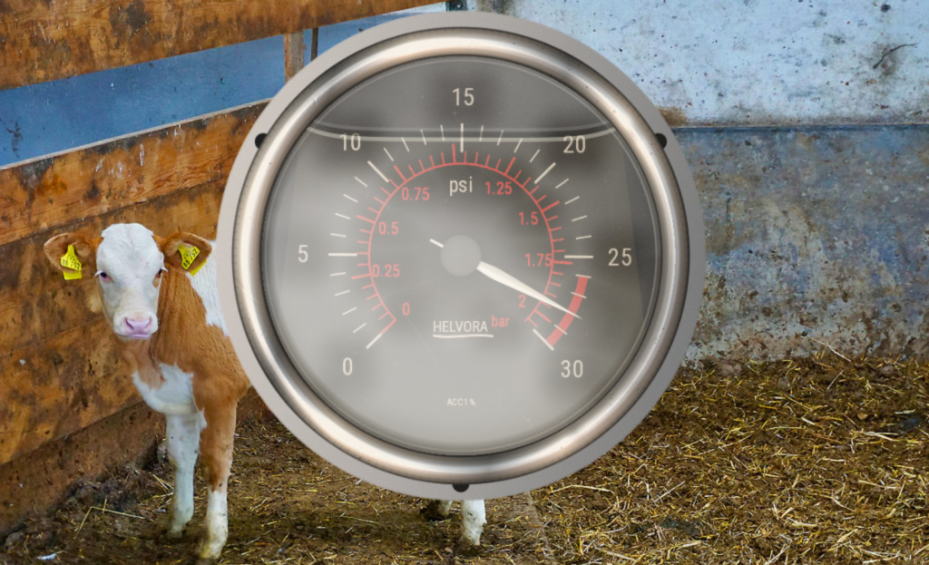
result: {"value": 28, "unit": "psi"}
